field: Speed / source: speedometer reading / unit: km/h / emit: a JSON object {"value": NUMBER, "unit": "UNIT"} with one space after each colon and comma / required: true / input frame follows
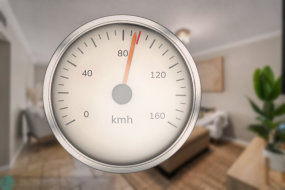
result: {"value": 87.5, "unit": "km/h"}
